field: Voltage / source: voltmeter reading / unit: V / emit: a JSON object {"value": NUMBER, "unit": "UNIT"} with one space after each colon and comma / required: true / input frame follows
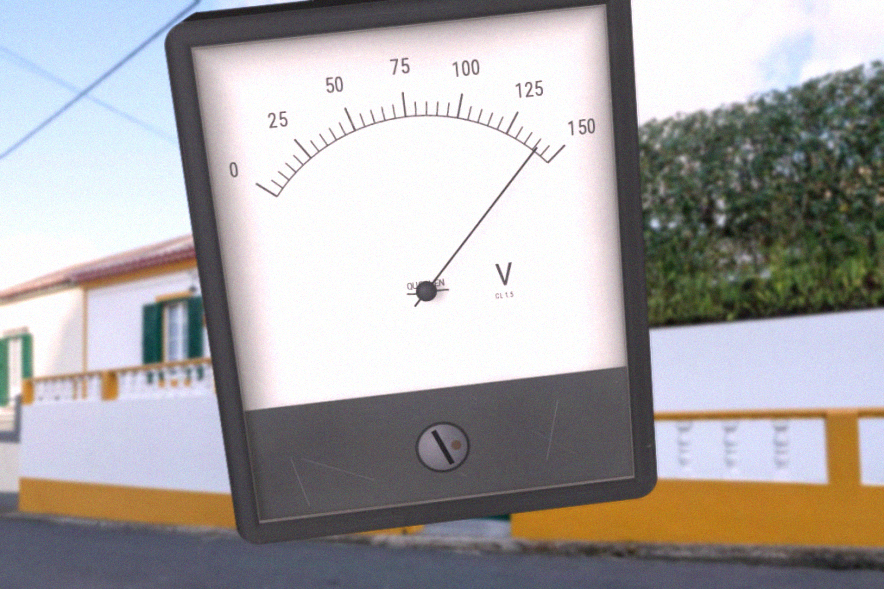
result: {"value": 140, "unit": "V"}
